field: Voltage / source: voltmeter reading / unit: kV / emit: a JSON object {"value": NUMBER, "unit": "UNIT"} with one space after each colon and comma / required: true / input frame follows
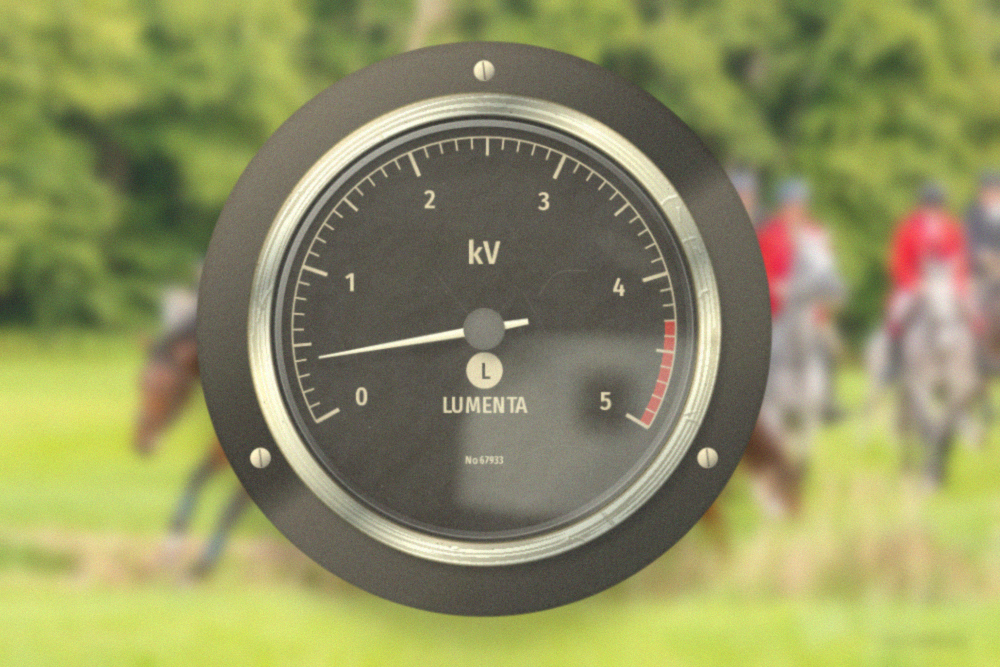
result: {"value": 0.4, "unit": "kV"}
